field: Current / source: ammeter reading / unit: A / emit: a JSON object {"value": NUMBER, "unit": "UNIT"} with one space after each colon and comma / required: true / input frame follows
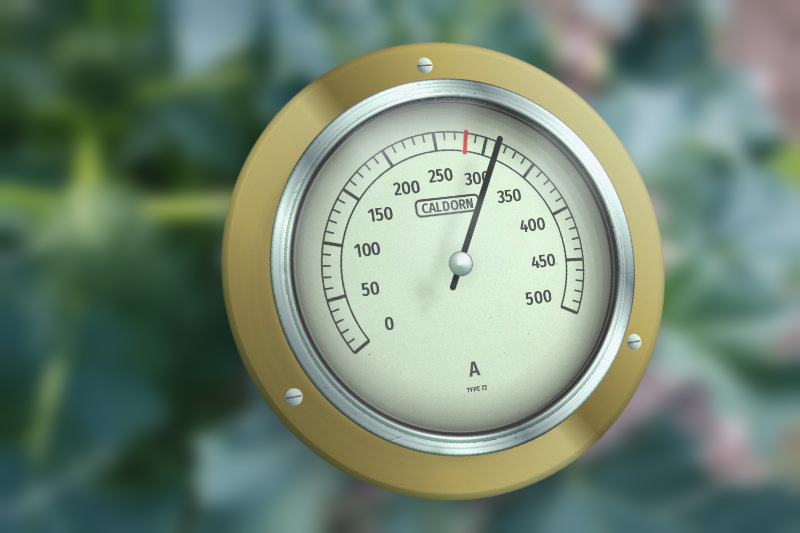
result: {"value": 310, "unit": "A"}
